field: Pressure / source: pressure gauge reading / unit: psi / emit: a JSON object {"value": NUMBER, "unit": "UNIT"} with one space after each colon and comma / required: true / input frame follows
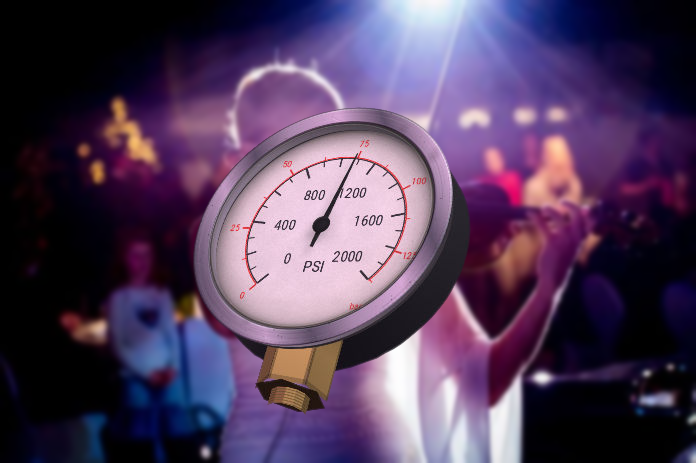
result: {"value": 1100, "unit": "psi"}
